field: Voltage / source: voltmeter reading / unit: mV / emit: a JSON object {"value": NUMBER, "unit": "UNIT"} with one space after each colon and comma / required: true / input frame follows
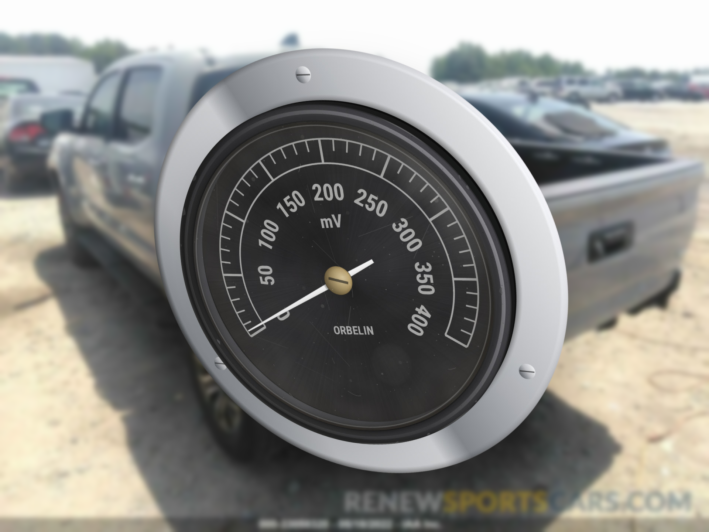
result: {"value": 5, "unit": "mV"}
